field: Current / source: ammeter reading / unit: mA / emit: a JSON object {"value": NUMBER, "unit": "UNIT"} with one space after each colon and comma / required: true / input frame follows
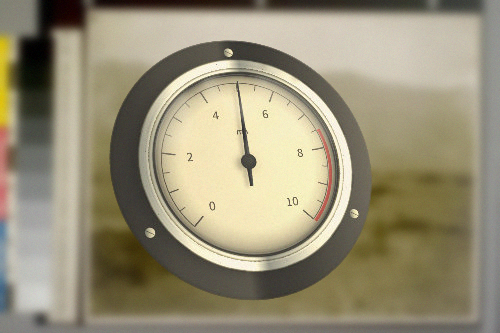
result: {"value": 5, "unit": "mA"}
